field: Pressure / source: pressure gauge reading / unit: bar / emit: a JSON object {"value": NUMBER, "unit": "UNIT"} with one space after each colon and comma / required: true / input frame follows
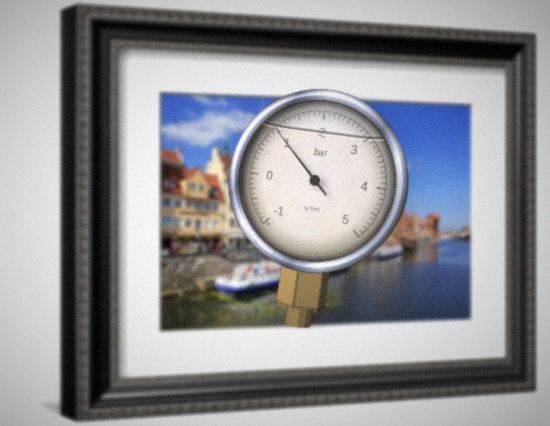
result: {"value": 1, "unit": "bar"}
